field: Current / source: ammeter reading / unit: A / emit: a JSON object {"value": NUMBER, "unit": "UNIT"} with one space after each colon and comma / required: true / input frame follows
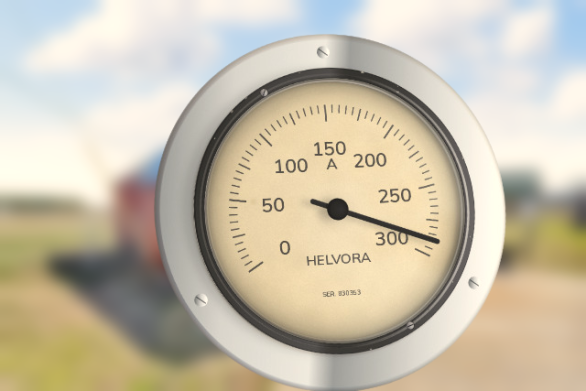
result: {"value": 290, "unit": "A"}
